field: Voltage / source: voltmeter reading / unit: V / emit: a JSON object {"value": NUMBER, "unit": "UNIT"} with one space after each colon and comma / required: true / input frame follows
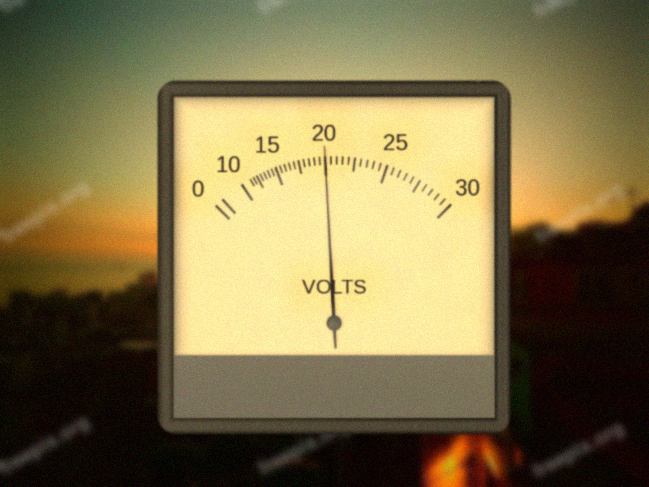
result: {"value": 20, "unit": "V"}
